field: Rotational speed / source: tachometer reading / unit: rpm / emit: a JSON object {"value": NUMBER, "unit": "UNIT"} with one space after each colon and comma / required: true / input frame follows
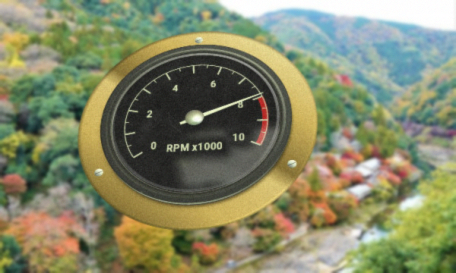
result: {"value": 8000, "unit": "rpm"}
